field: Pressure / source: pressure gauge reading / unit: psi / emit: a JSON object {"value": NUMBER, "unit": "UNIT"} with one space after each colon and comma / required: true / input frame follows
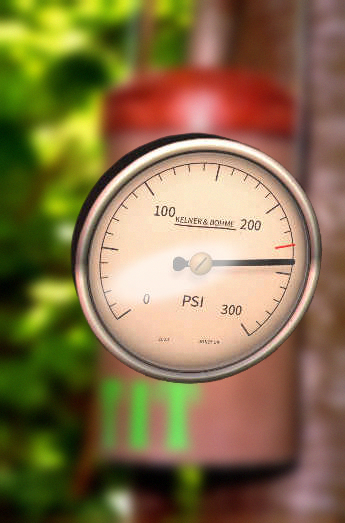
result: {"value": 240, "unit": "psi"}
